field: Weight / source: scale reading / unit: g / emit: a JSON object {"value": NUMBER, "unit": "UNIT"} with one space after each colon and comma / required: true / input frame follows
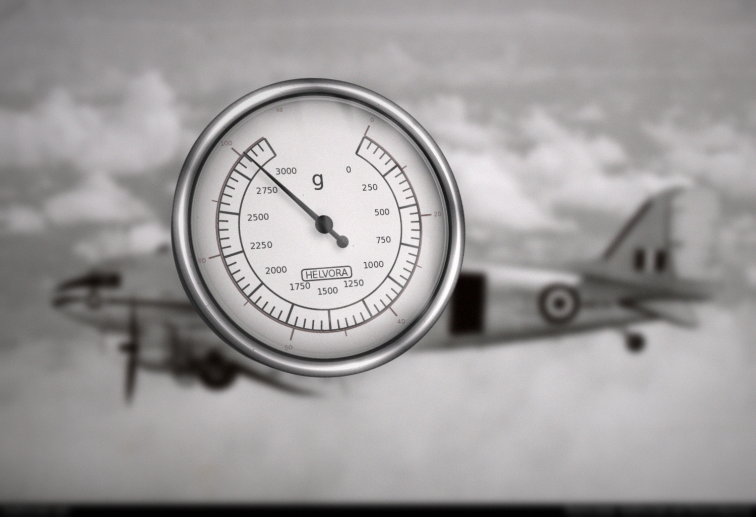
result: {"value": 2850, "unit": "g"}
